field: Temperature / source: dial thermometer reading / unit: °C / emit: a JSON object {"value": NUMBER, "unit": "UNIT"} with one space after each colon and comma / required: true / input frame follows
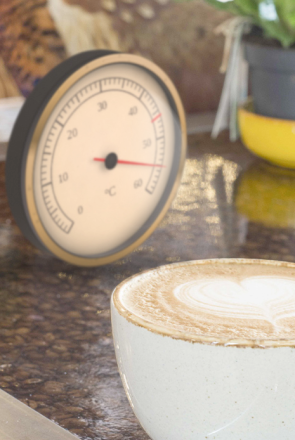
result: {"value": 55, "unit": "°C"}
